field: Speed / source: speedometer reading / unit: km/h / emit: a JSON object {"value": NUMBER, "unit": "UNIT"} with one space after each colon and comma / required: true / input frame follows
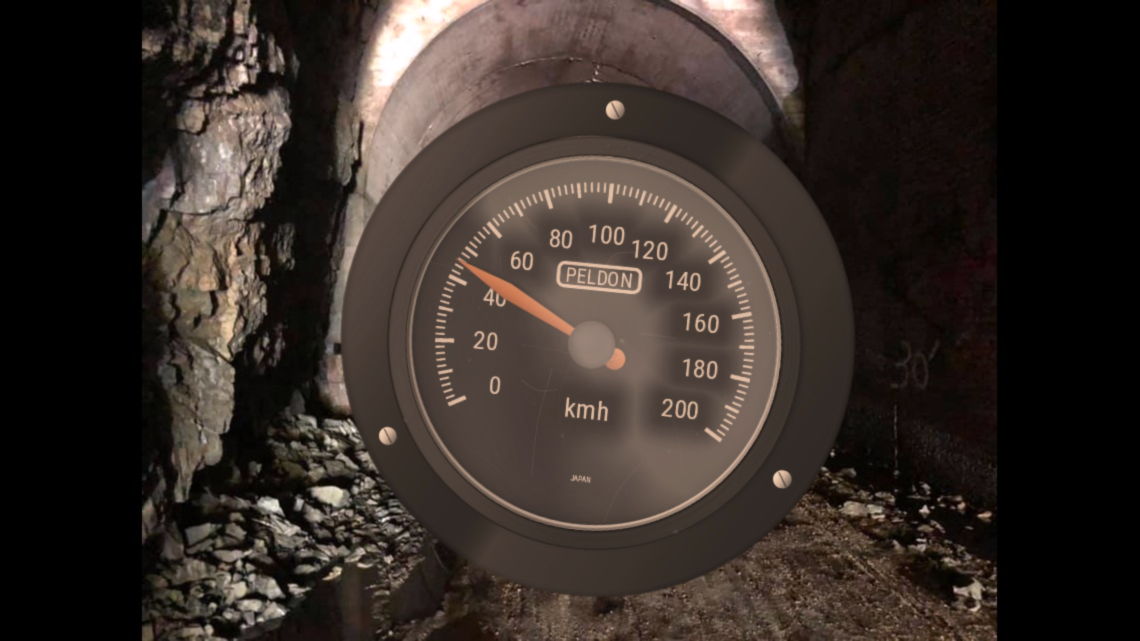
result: {"value": 46, "unit": "km/h"}
